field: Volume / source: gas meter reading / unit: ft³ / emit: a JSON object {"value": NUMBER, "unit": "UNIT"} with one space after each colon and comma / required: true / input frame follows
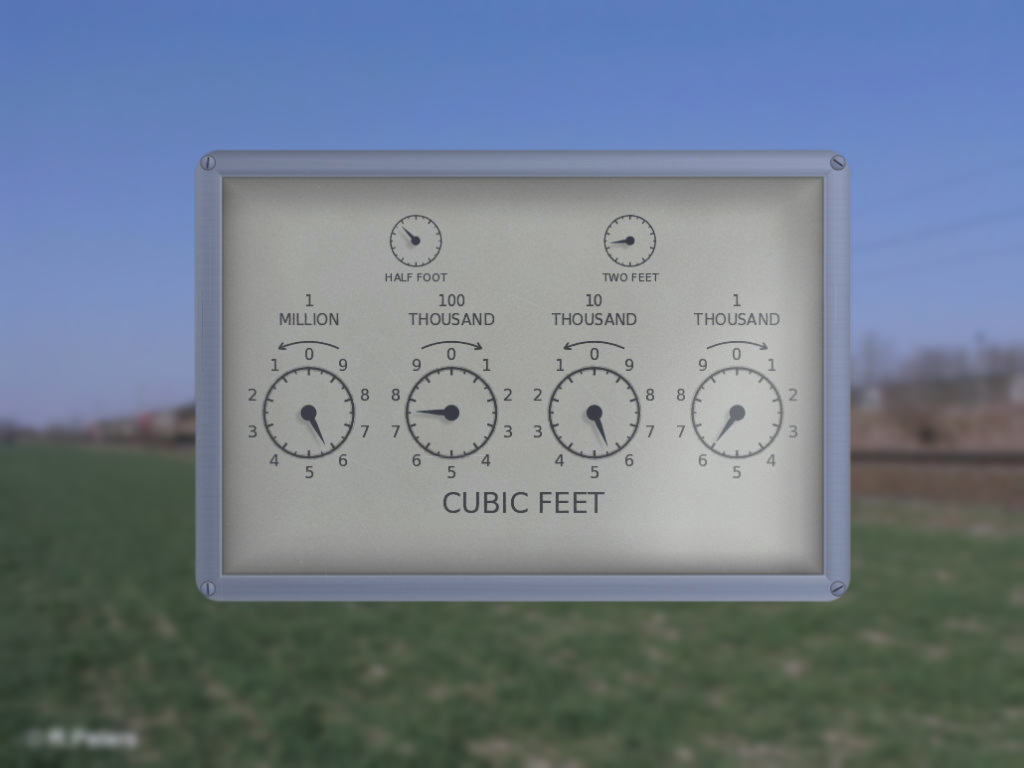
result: {"value": 575600, "unit": "ft³"}
